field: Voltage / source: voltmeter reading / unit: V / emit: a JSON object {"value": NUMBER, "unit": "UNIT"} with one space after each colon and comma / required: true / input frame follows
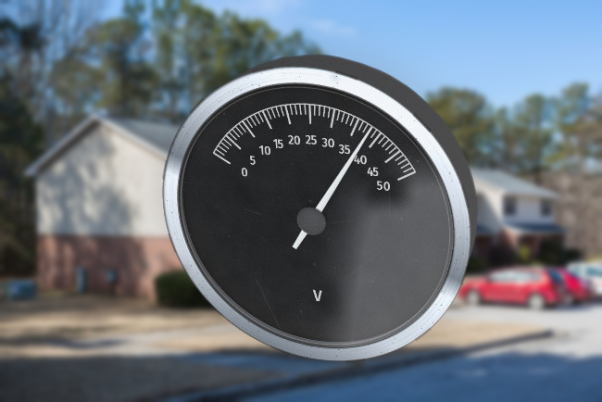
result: {"value": 38, "unit": "V"}
